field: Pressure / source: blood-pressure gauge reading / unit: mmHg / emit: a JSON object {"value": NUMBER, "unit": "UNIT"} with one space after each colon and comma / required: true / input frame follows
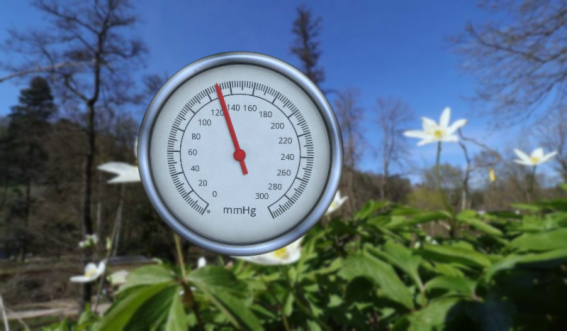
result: {"value": 130, "unit": "mmHg"}
